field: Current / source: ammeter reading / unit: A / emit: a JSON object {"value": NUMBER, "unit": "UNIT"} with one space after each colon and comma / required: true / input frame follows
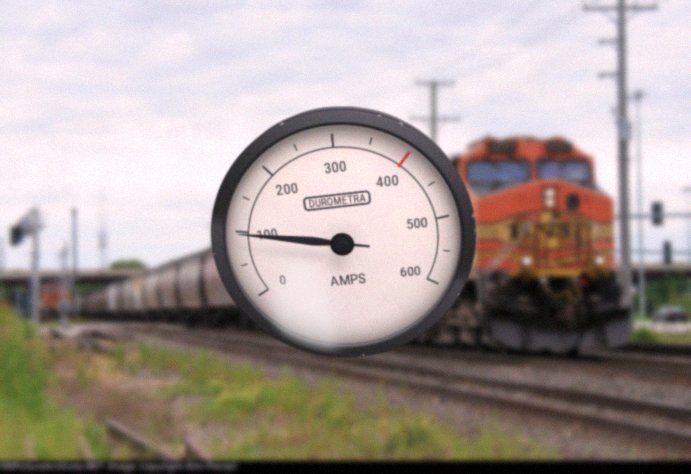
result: {"value": 100, "unit": "A"}
